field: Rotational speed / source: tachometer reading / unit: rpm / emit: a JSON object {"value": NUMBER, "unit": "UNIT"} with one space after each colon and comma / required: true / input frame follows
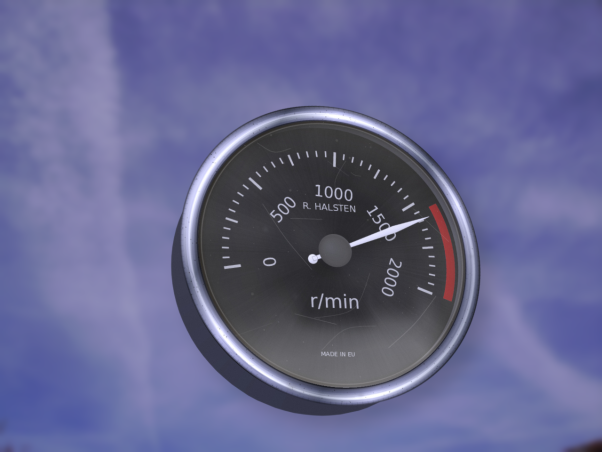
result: {"value": 1600, "unit": "rpm"}
